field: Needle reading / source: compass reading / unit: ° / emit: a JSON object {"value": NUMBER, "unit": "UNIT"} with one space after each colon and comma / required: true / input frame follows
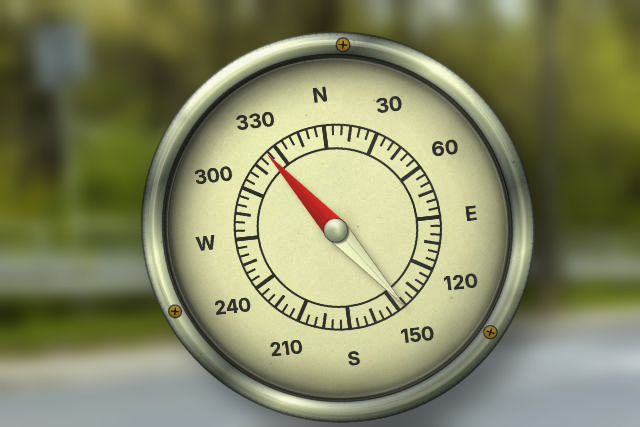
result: {"value": 325, "unit": "°"}
